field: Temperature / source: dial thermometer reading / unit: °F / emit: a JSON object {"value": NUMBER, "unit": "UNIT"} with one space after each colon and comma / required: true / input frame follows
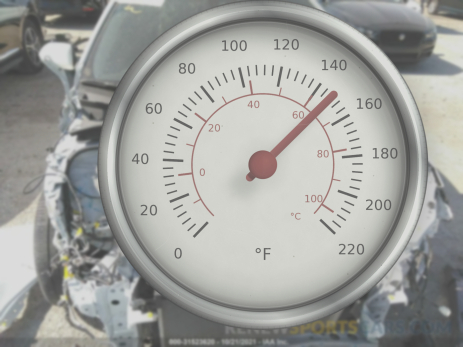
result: {"value": 148, "unit": "°F"}
